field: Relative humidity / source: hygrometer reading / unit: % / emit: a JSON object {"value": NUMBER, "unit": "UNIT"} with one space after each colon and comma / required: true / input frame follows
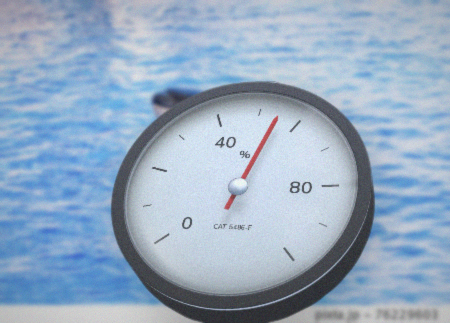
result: {"value": 55, "unit": "%"}
